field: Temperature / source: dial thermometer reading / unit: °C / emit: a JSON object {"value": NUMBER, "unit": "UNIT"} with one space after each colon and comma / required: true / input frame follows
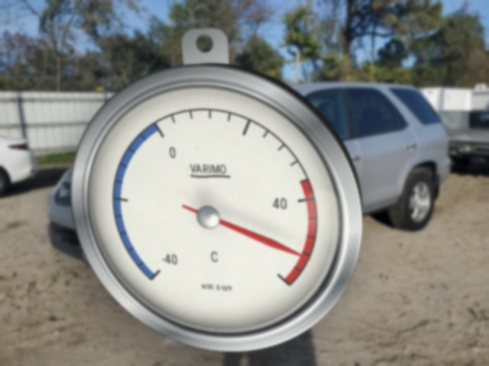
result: {"value": 52, "unit": "°C"}
